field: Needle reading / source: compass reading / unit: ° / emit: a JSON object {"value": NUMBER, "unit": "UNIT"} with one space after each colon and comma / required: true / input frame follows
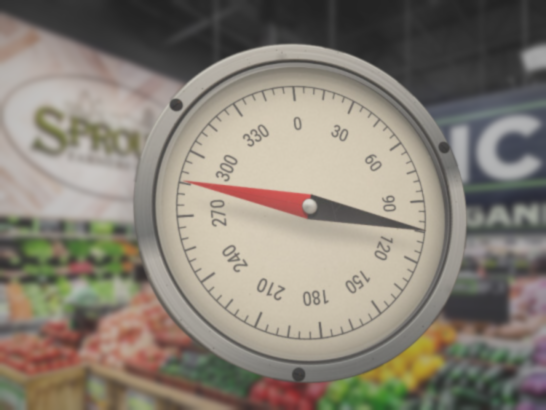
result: {"value": 285, "unit": "°"}
